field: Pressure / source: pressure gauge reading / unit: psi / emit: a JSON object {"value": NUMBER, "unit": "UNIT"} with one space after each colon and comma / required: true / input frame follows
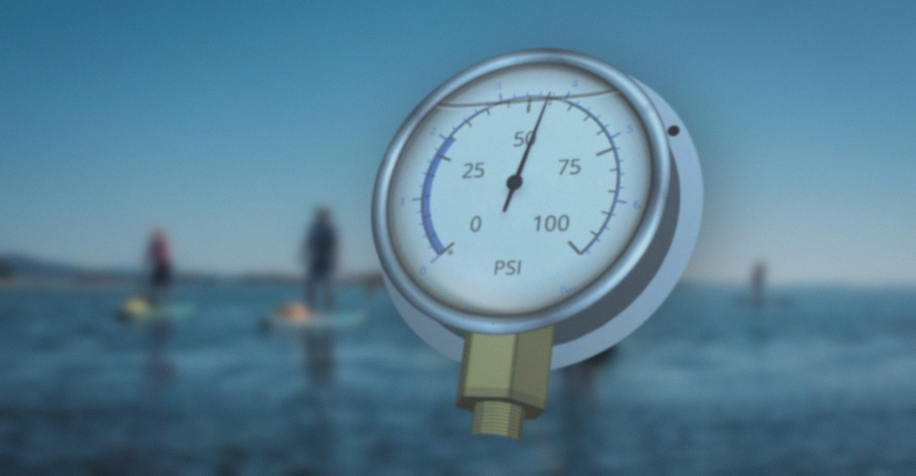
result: {"value": 55, "unit": "psi"}
